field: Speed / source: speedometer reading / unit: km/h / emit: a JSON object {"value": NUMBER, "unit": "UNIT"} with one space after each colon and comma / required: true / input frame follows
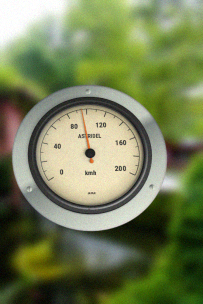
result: {"value": 95, "unit": "km/h"}
